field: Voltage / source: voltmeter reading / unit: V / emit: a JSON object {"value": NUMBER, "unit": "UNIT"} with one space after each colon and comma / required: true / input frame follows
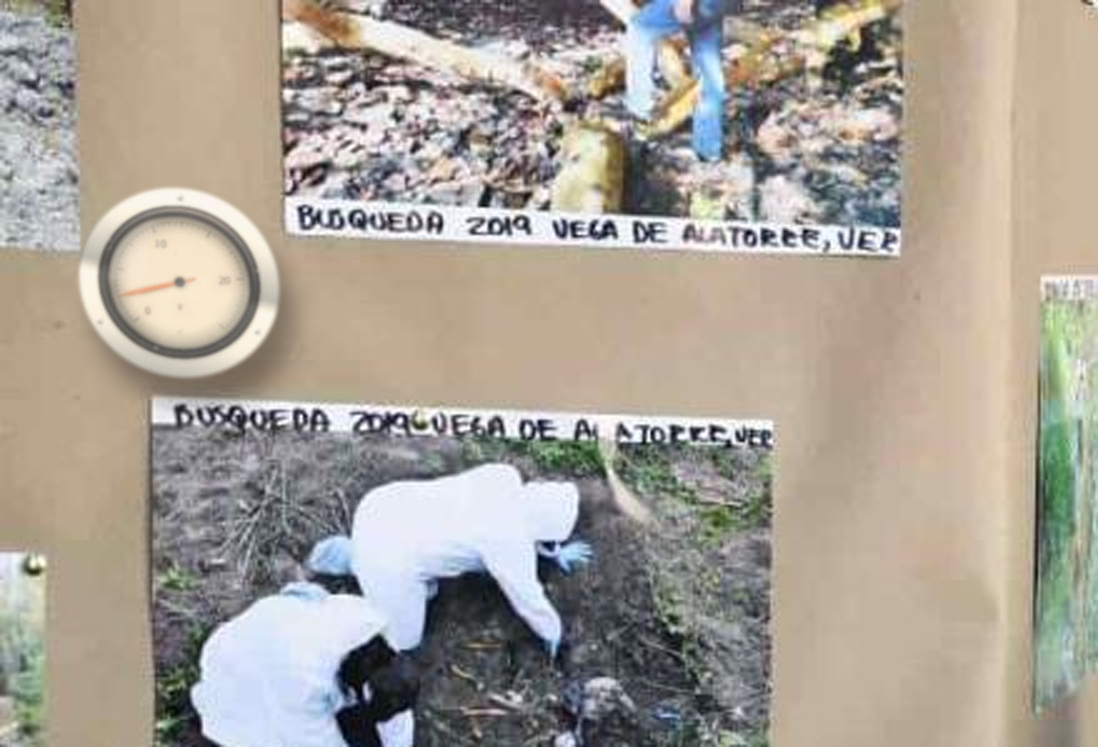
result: {"value": 2.5, "unit": "V"}
